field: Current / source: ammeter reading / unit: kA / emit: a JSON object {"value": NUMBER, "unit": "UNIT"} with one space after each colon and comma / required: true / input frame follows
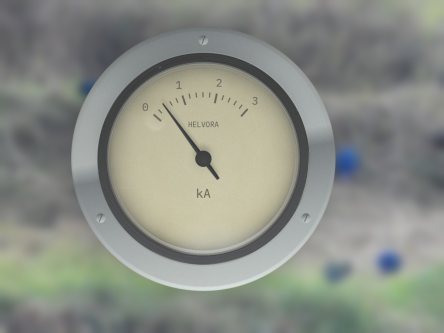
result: {"value": 0.4, "unit": "kA"}
